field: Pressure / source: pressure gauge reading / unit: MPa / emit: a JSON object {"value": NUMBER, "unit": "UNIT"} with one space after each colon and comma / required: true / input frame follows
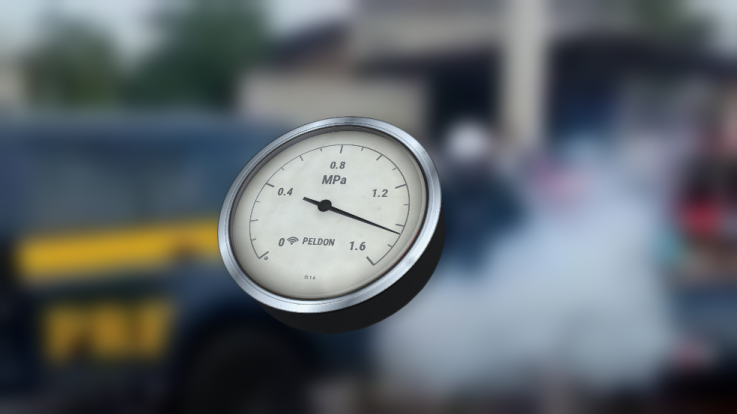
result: {"value": 1.45, "unit": "MPa"}
